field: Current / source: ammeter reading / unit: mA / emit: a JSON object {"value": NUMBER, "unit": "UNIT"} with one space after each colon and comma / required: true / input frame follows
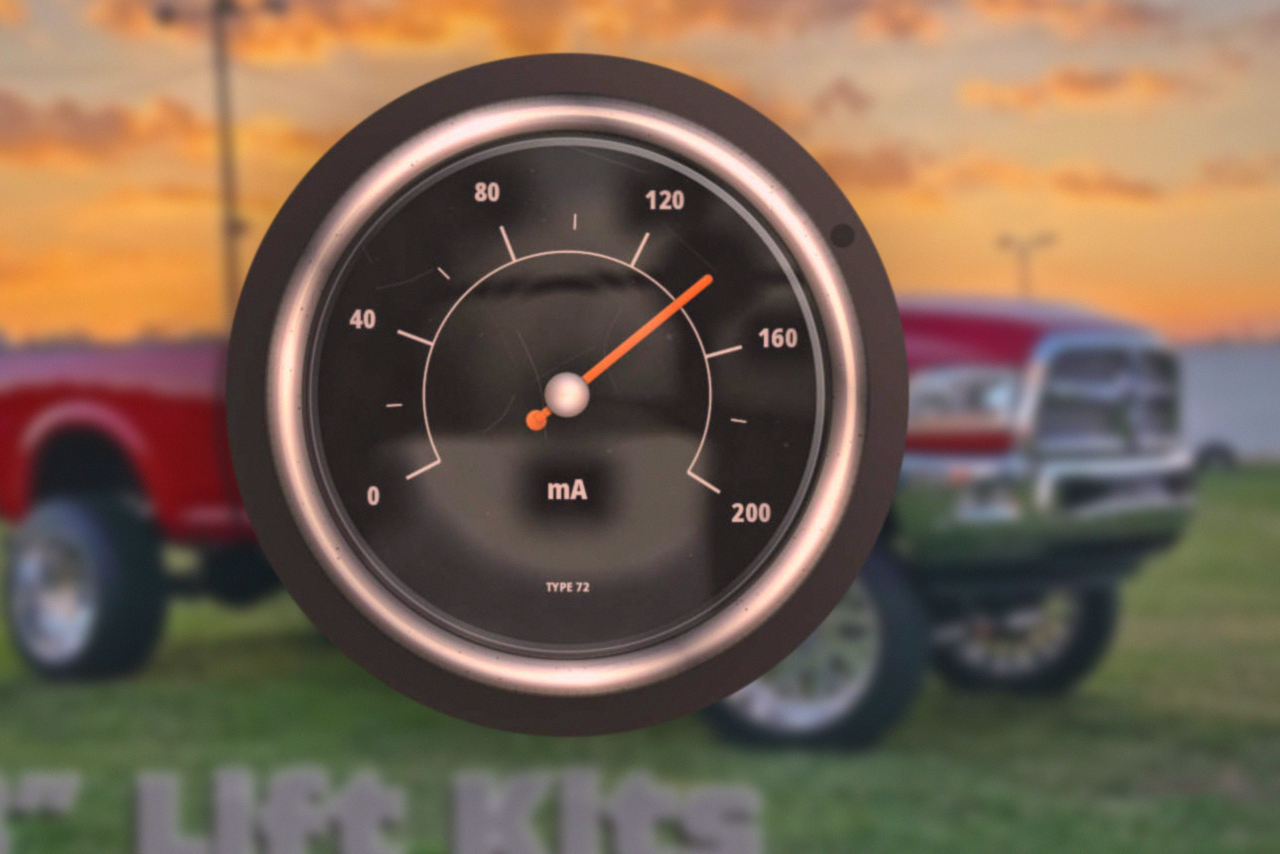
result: {"value": 140, "unit": "mA"}
